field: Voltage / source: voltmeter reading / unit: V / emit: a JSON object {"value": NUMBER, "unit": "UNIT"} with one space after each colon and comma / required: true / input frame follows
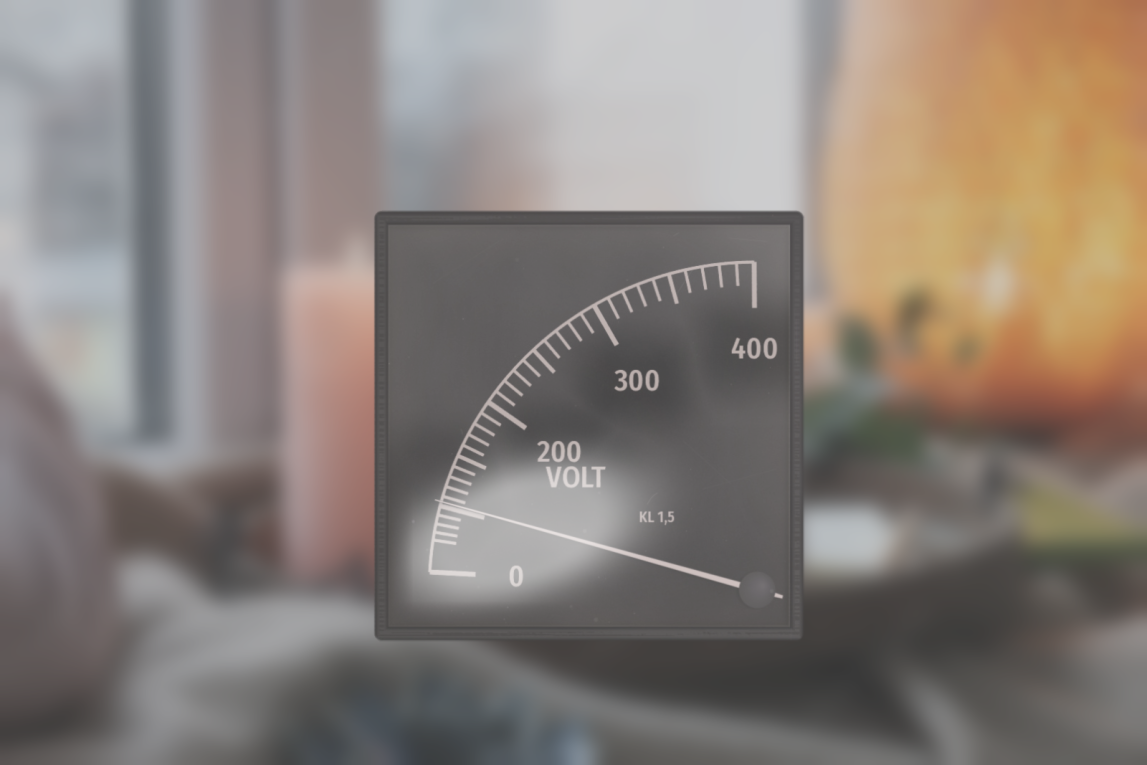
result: {"value": 105, "unit": "V"}
